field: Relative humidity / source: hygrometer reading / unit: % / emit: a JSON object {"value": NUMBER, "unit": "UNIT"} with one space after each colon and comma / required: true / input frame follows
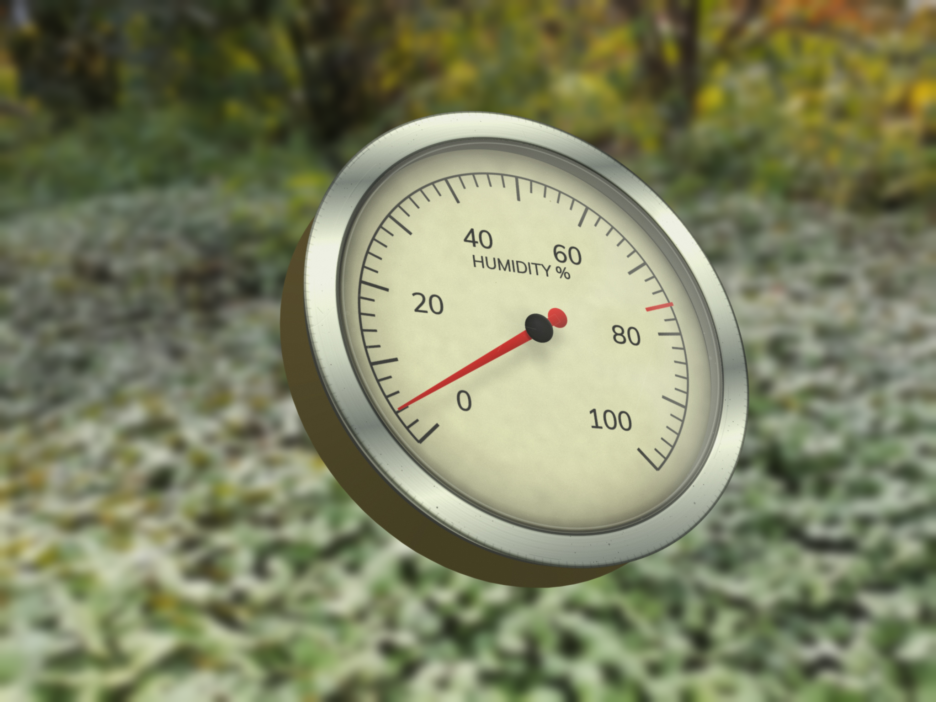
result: {"value": 4, "unit": "%"}
